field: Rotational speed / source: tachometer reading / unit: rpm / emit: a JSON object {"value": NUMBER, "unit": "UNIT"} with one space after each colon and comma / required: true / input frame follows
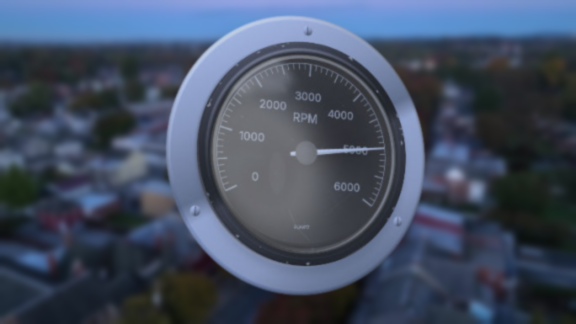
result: {"value": 5000, "unit": "rpm"}
